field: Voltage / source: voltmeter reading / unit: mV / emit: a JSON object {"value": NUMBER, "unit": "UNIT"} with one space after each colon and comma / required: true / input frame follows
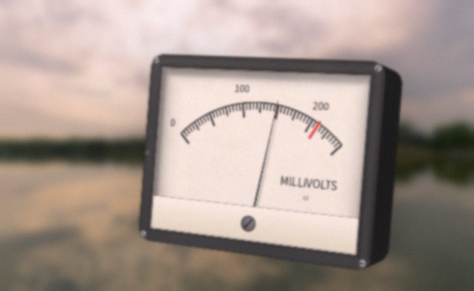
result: {"value": 150, "unit": "mV"}
